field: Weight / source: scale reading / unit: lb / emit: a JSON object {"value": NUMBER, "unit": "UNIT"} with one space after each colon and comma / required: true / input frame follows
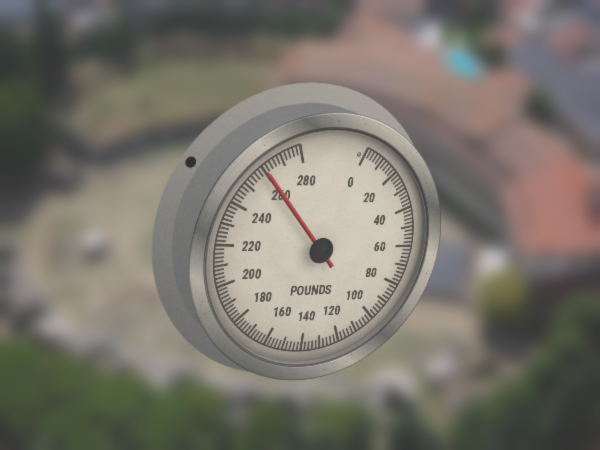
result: {"value": 260, "unit": "lb"}
